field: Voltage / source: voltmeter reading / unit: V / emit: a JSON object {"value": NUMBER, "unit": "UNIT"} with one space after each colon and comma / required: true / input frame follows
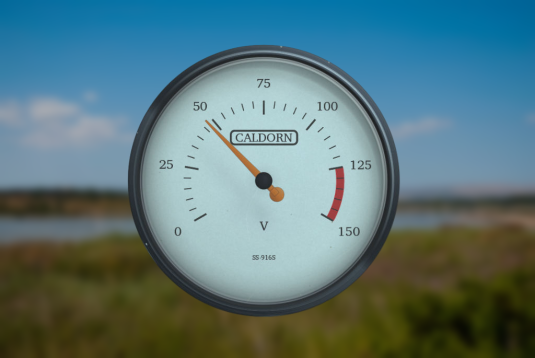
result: {"value": 47.5, "unit": "V"}
